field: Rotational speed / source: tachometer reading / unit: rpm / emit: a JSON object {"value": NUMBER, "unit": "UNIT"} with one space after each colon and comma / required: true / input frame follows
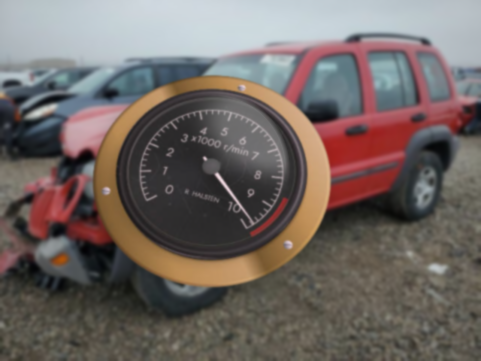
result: {"value": 9800, "unit": "rpm"}
